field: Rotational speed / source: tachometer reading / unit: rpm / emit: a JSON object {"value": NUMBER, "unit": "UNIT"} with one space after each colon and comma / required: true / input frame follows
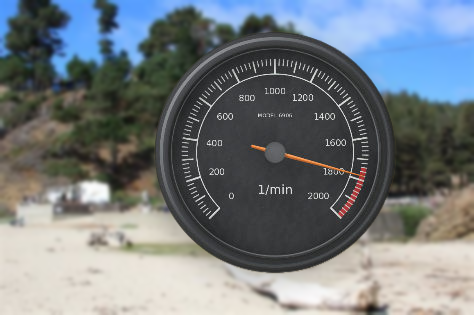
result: {"value": 1780, "unit": "rpm"}
